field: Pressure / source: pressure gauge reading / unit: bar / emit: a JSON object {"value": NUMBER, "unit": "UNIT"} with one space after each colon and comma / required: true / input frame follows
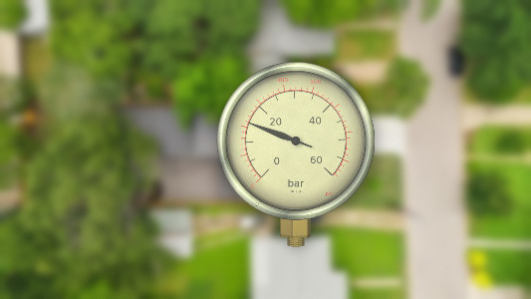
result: {"value": 15, "unit": "bar"}
